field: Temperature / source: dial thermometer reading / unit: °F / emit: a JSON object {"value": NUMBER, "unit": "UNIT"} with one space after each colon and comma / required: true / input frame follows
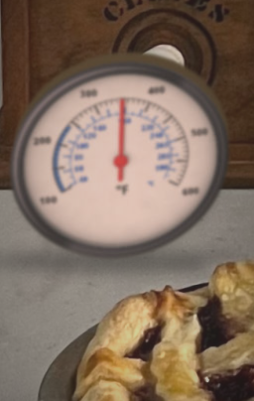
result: {"value": 350, "unit": "°F"}
